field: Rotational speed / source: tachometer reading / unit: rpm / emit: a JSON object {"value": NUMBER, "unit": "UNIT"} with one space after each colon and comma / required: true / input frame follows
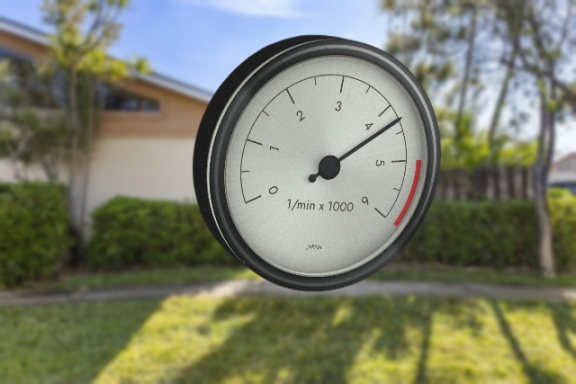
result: {"value": 4250, "unit": "rpm"}
